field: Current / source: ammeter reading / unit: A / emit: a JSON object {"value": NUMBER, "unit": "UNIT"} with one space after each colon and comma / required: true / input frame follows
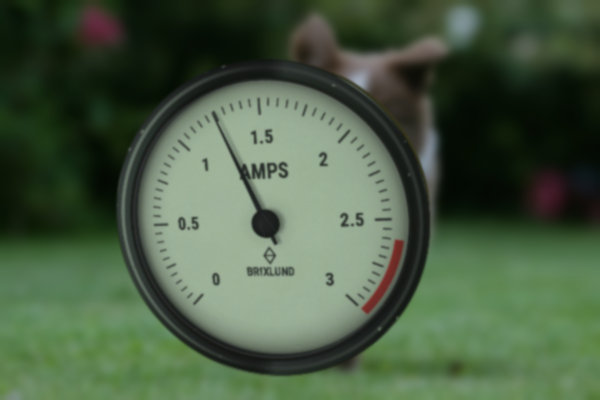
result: {"value": 1.25, "unit": "A"}
